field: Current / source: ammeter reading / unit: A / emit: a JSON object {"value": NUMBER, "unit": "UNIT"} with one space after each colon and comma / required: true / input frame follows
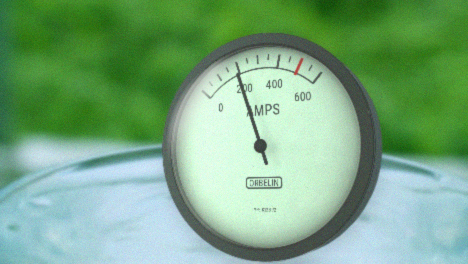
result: {"value": 200, "unit": "A"}
